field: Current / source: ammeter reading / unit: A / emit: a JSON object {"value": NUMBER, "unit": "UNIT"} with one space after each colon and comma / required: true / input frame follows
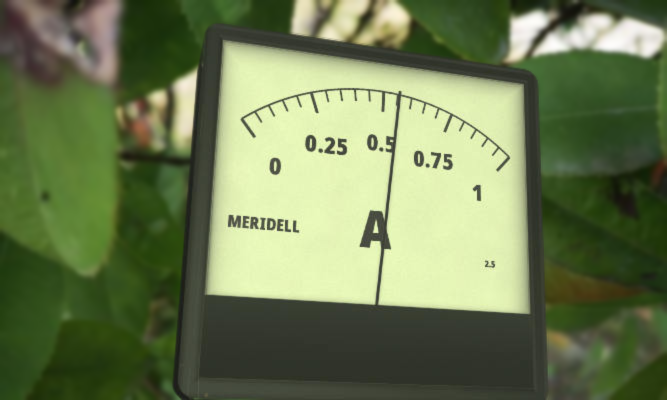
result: {"value": 0.55, "unit": "A"}
